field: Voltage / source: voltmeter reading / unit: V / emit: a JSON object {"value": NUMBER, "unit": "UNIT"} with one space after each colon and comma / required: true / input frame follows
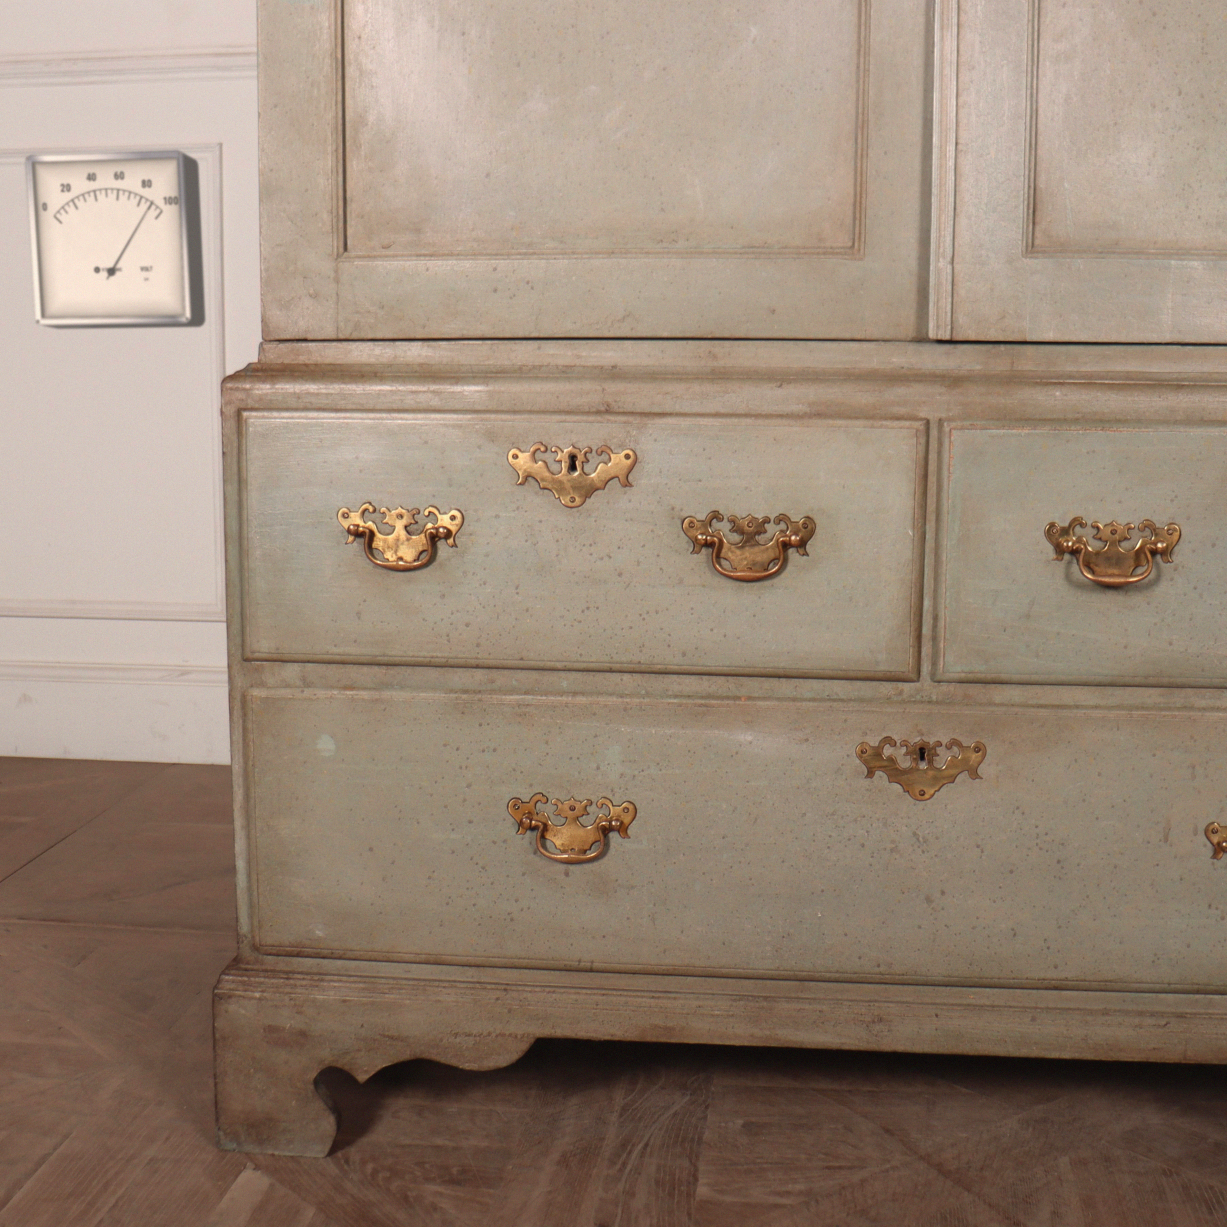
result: {"value": 90, "unit": "V"}
